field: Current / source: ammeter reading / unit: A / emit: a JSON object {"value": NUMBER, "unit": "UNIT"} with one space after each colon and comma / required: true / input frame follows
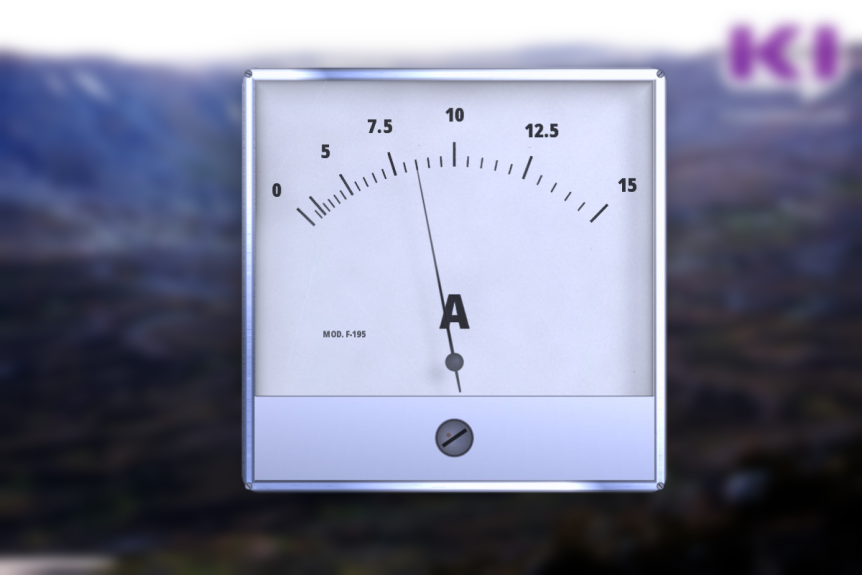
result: {"value": 8.5, "unit": "A"}
